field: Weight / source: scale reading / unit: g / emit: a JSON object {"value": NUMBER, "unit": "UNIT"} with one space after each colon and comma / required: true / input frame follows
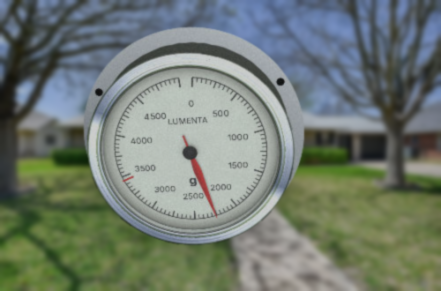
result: {"value": 2250, "unit": "g"}
